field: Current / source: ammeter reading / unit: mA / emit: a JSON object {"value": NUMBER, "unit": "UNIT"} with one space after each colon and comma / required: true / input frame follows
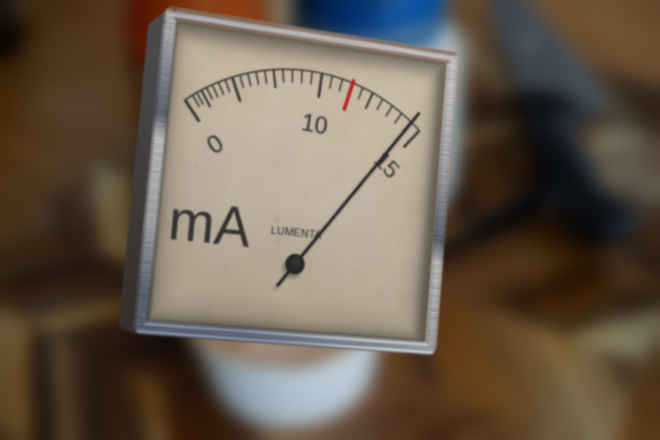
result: {"value": 14.5, "unit": "mA"}
